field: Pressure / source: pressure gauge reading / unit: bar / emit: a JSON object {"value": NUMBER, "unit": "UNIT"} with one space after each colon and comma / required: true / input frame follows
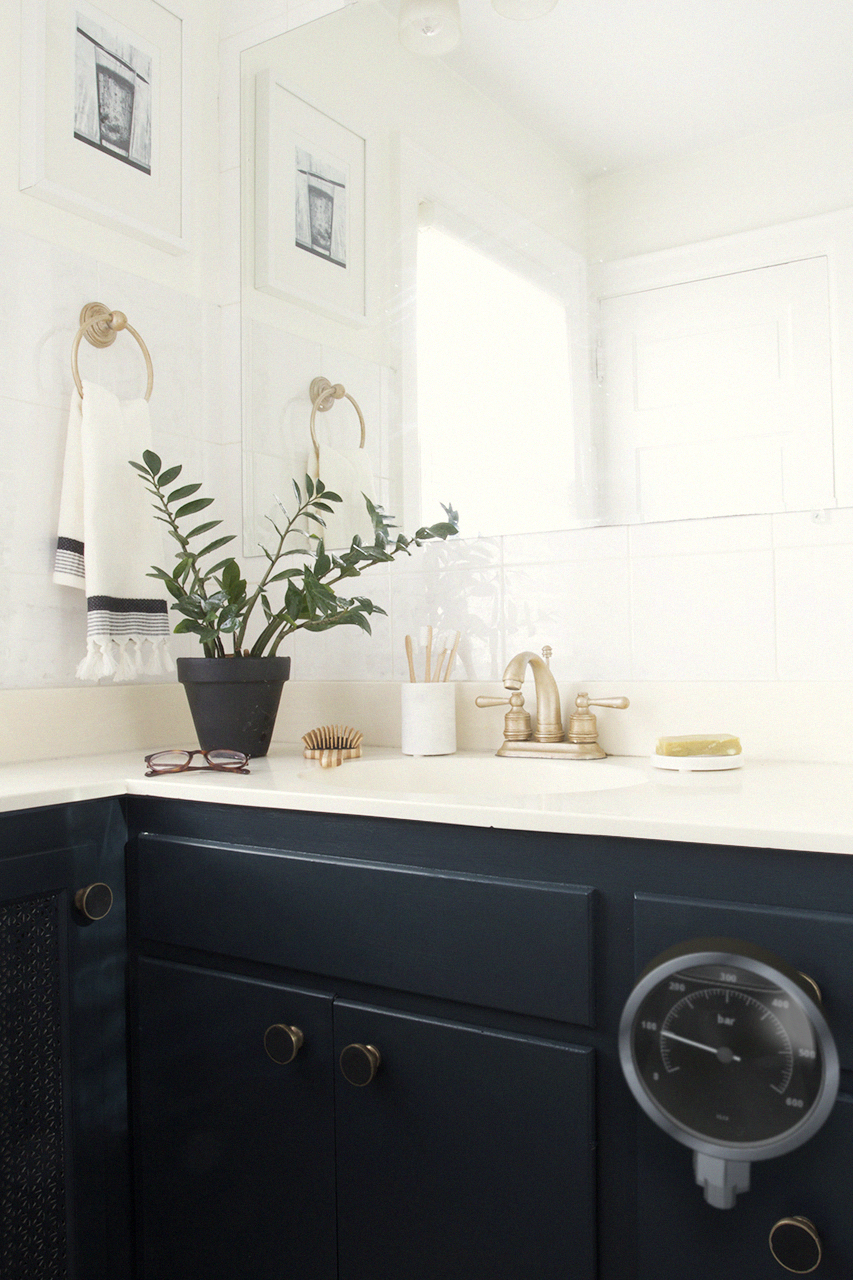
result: {"value": 100, "unit": "bar"}
